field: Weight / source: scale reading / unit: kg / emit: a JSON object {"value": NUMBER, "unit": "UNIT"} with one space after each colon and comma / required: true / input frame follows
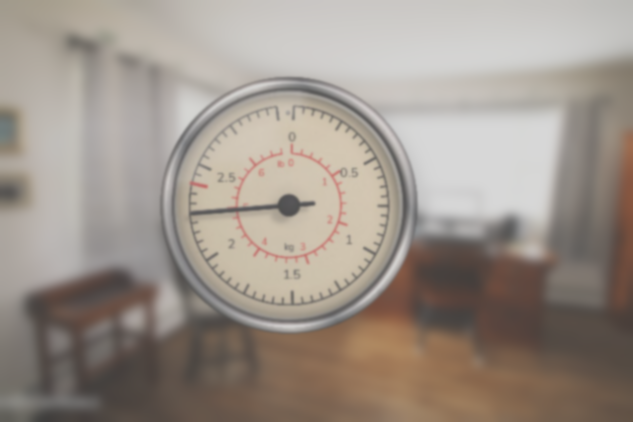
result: {"value": 2.25, "unit": "kg"}
